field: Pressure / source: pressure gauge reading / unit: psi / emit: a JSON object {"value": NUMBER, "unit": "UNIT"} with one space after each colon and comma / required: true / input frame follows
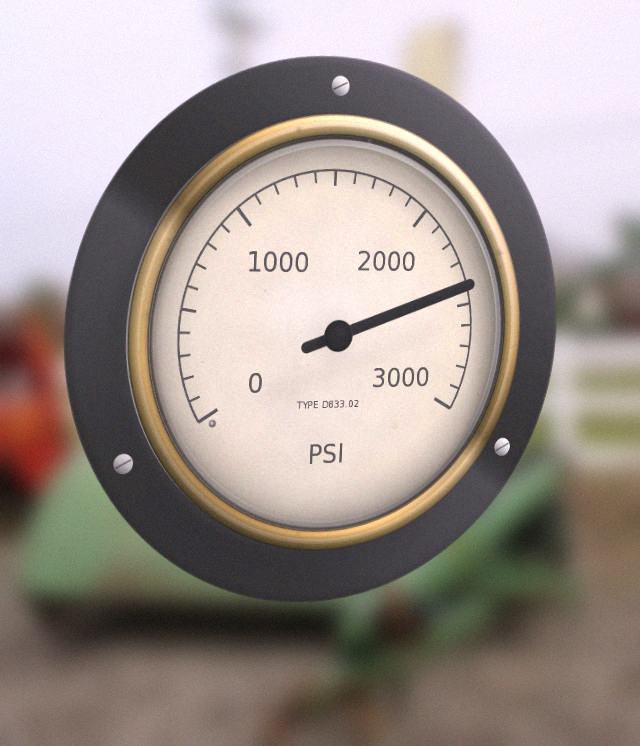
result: {"value": 2400, "unit": "psi"}
